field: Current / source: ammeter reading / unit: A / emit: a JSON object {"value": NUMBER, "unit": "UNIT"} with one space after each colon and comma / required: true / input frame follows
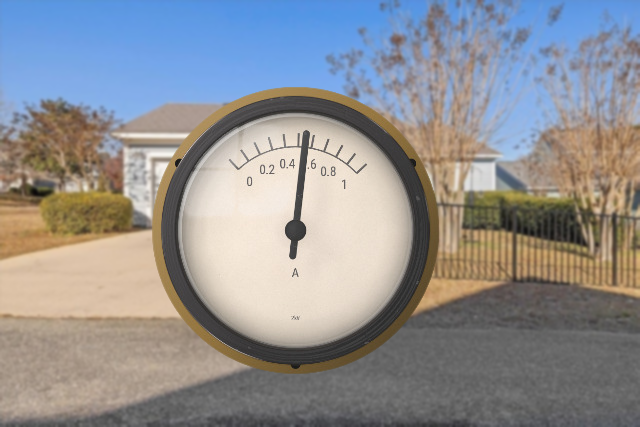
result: {"value": 0.55, "unit": "A"}
